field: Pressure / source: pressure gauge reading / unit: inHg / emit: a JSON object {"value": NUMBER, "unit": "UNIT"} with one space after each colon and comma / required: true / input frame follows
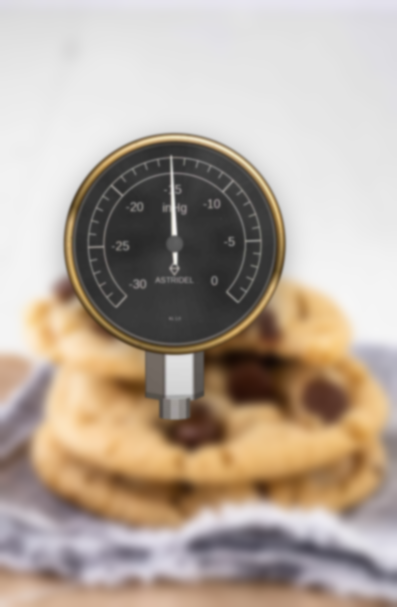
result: {"value": -15, "unit": "inHg"}
